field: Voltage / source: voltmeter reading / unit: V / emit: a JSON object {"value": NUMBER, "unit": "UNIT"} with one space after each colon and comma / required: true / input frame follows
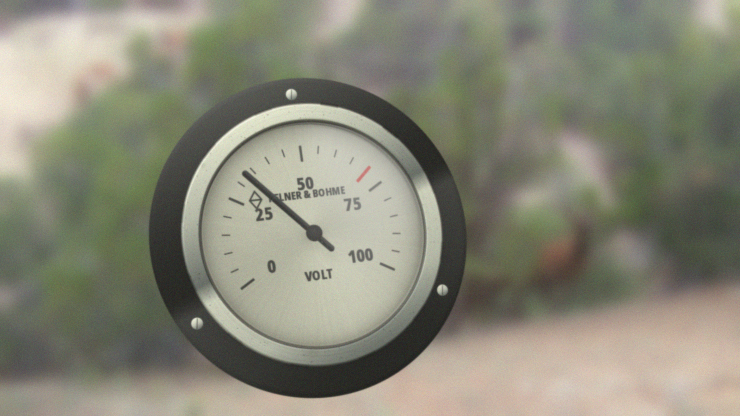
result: {"value": 32.5, "unit": "V"}
